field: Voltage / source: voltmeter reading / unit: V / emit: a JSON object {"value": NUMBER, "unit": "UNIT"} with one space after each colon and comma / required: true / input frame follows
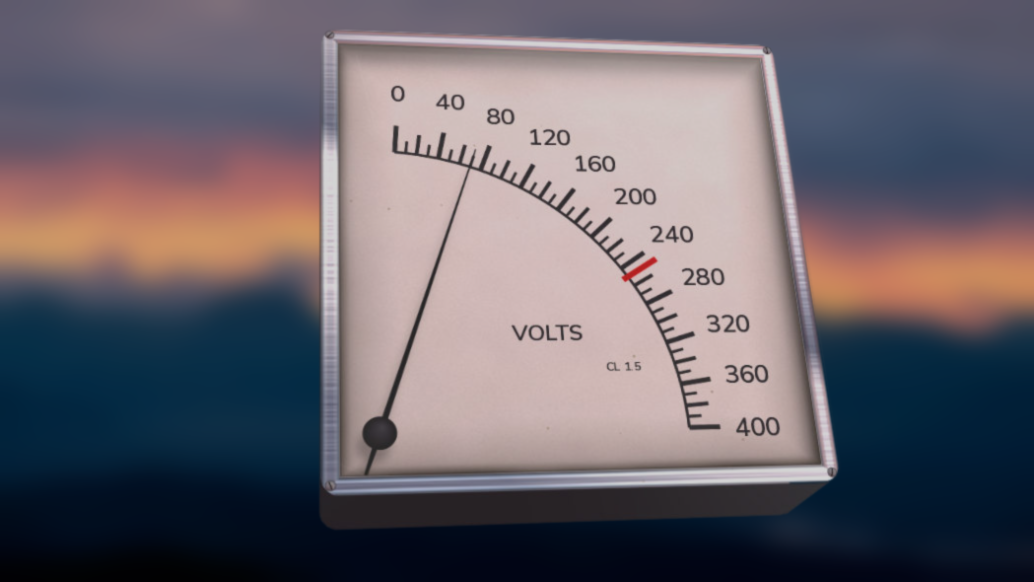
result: {"value": 70, "unit": "V"}
